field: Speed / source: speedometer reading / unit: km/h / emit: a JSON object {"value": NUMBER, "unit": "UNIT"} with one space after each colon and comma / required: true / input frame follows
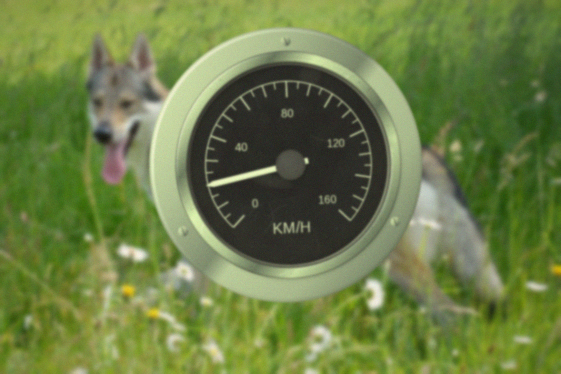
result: {"value": 20, "unit": "km/h"}
